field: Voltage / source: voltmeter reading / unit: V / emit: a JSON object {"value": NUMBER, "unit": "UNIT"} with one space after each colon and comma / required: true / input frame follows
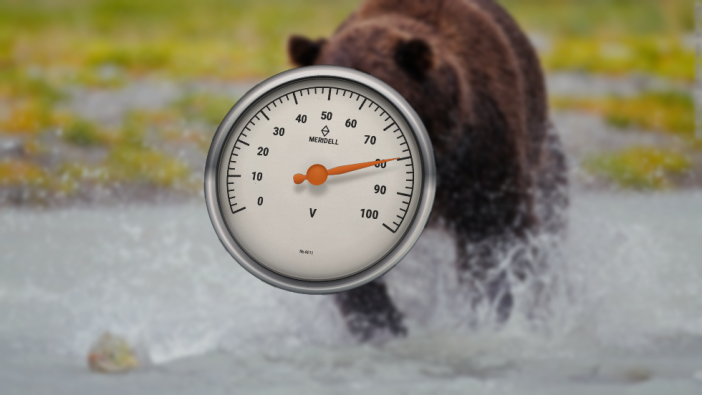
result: {"value": 80, "unit": "V"}
